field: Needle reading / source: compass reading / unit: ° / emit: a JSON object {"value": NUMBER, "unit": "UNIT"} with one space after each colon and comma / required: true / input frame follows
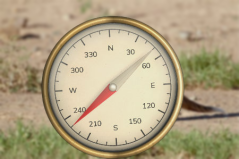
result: {"value": 230, "unit": "°"}
